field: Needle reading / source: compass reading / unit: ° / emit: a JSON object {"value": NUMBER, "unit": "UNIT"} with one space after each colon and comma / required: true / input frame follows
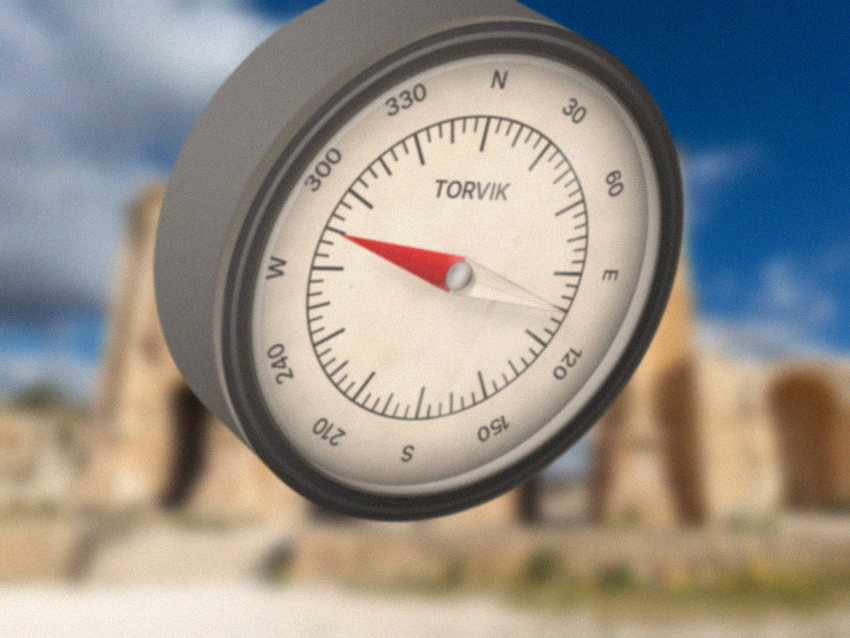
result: {"value": 285, "unit": "°"}
